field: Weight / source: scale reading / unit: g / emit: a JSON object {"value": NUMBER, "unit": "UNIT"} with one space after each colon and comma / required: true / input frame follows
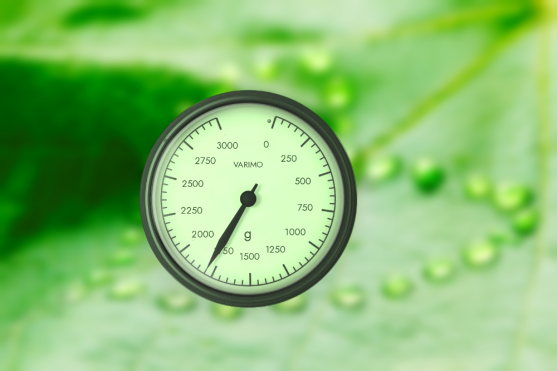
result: {"value": 1800, "unit": "g"}
